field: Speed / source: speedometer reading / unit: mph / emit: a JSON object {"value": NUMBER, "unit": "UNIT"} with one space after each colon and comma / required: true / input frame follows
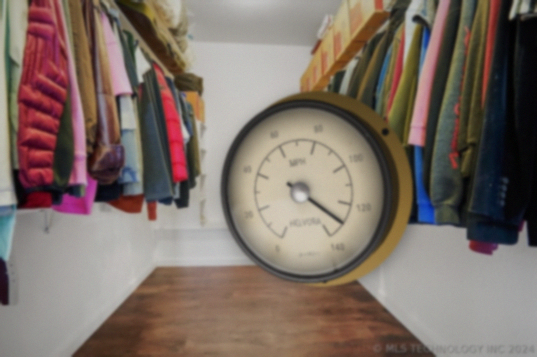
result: {"value": 130, "unit": "mph"}
